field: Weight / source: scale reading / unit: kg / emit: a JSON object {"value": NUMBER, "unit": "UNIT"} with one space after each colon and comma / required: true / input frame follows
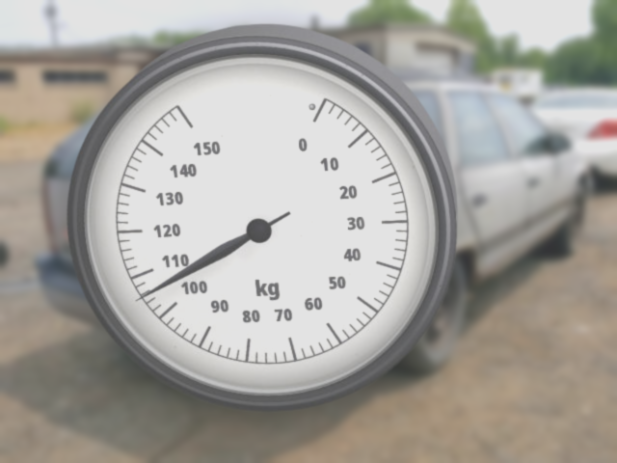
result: {"value": 106, "unit": "kg"}
